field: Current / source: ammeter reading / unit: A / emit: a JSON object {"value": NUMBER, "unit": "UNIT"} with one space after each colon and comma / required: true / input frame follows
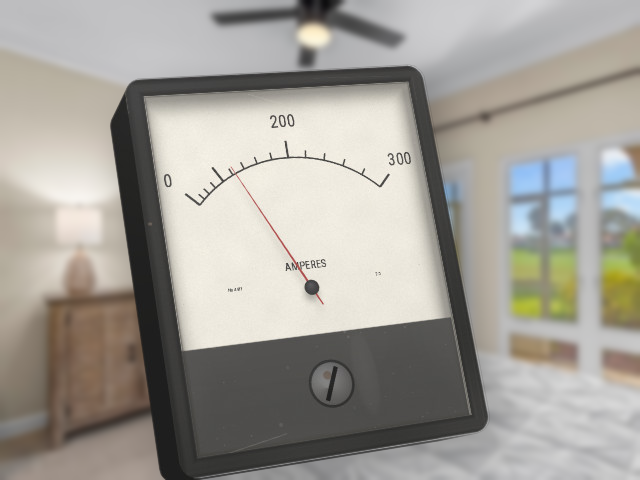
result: {"value": 120, "unit": "A"}
